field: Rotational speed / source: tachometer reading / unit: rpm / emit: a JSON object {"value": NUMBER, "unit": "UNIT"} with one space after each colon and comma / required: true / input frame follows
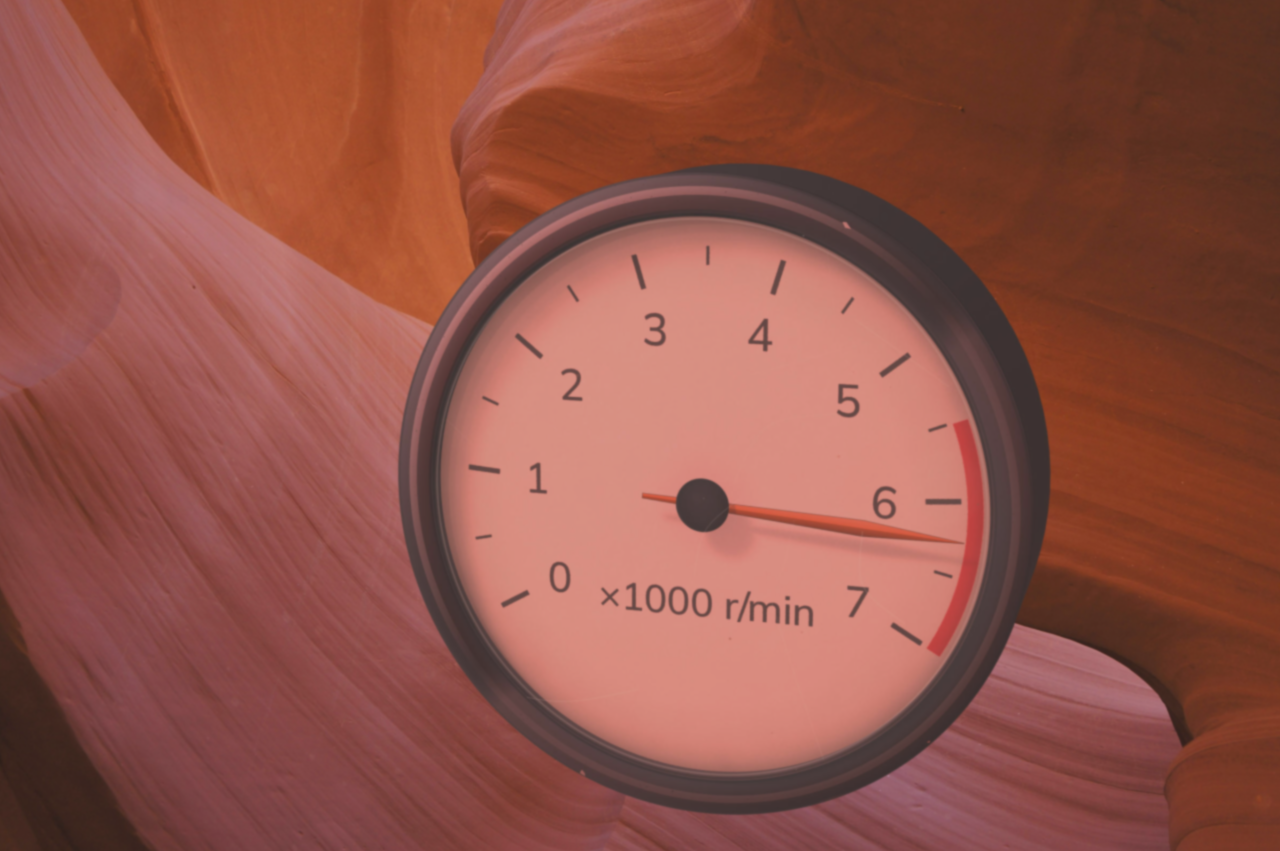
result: {"value": 6250, "unit": "rpm"}
